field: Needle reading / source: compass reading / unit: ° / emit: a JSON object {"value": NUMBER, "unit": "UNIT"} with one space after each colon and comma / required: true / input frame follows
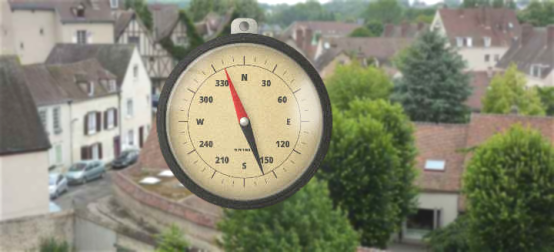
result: {"value": 340, "unit": "°"}
